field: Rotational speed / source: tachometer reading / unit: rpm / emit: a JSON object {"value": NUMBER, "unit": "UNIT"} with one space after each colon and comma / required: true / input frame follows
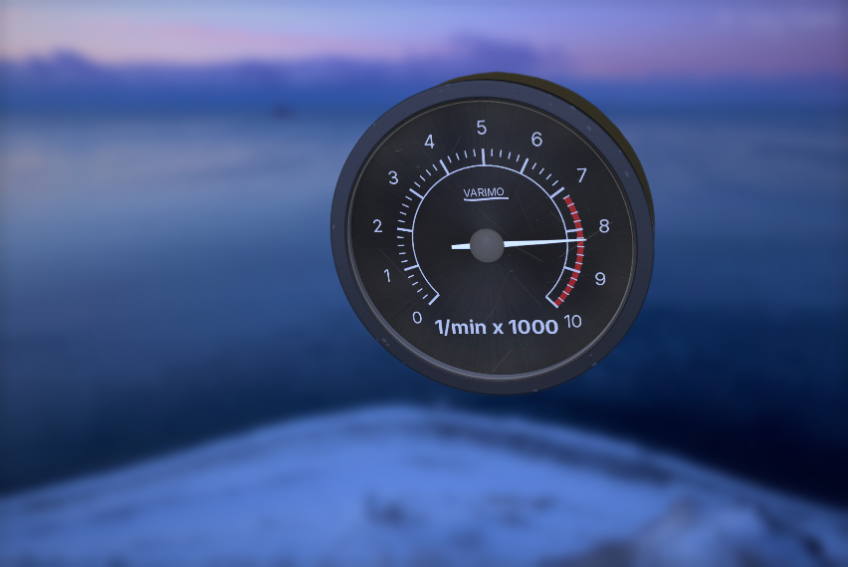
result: {"value": 8200, "unit": "rpm"}
